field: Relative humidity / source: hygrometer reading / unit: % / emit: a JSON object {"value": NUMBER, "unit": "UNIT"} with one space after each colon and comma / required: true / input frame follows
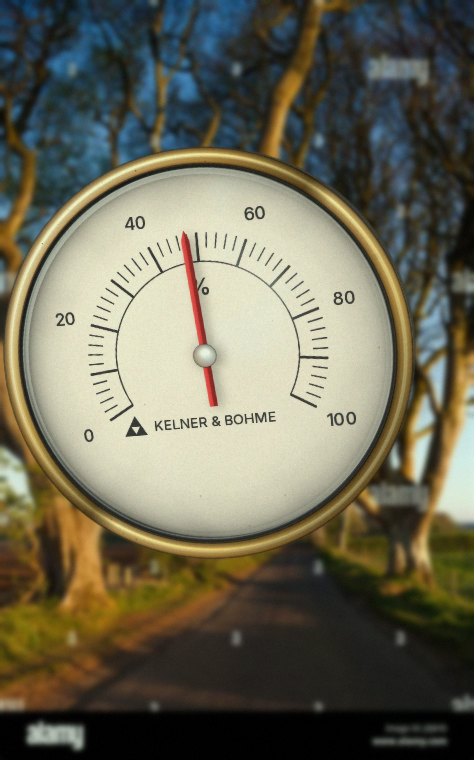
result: {"value": 48, "unit": "%"}
